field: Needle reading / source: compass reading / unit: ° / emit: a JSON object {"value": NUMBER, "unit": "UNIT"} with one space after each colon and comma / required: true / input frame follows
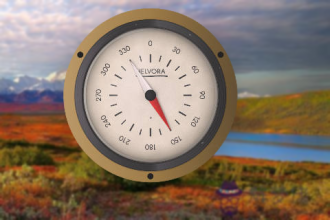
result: {"value": 150, "unit": "°"}
